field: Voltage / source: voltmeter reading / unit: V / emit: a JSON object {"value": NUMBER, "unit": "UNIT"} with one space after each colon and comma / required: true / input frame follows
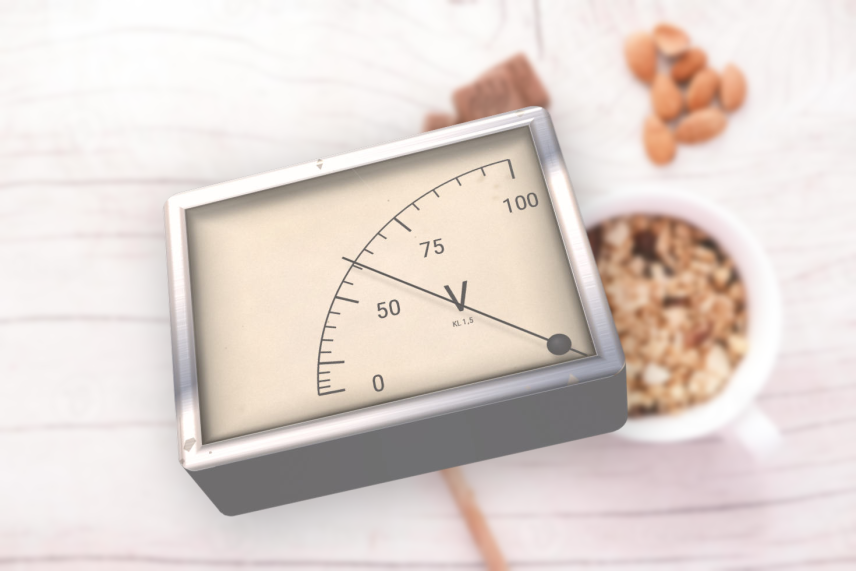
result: {"value": 60, "unit": "V"}
